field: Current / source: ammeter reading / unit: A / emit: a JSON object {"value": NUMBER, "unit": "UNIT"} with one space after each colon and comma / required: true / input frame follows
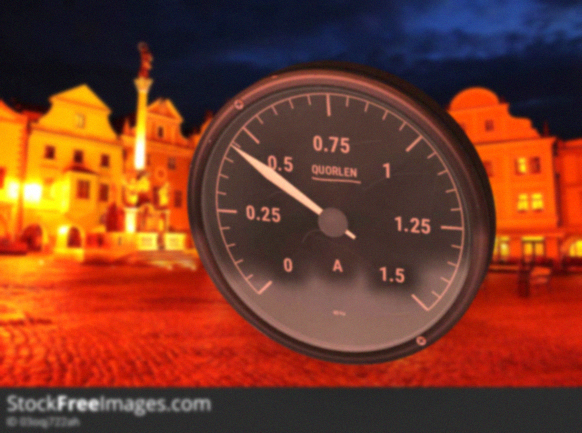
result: {"value": 0.45, "unit": "A"}
